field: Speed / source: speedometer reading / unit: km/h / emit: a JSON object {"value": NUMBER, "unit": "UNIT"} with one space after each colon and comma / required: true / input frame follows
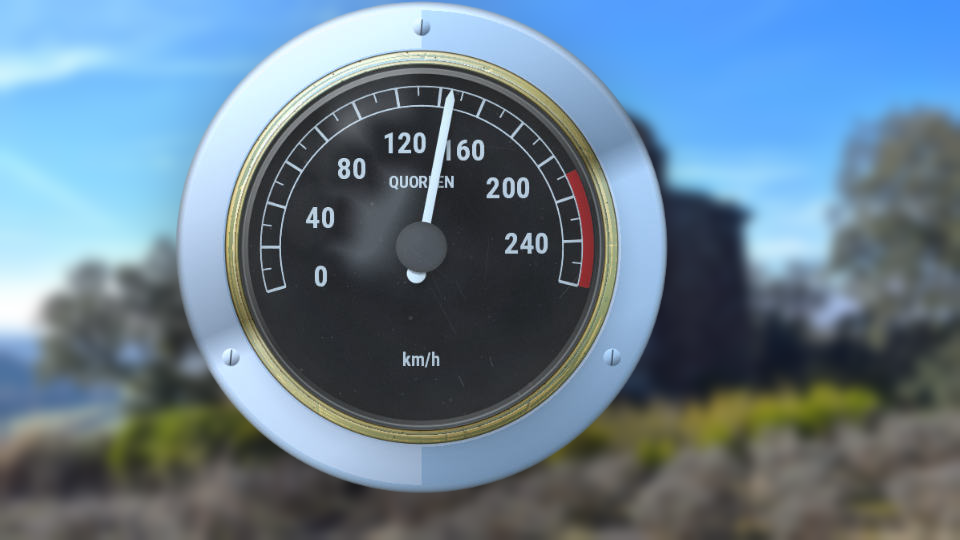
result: {"value": 145, "unit": "km/h"}
